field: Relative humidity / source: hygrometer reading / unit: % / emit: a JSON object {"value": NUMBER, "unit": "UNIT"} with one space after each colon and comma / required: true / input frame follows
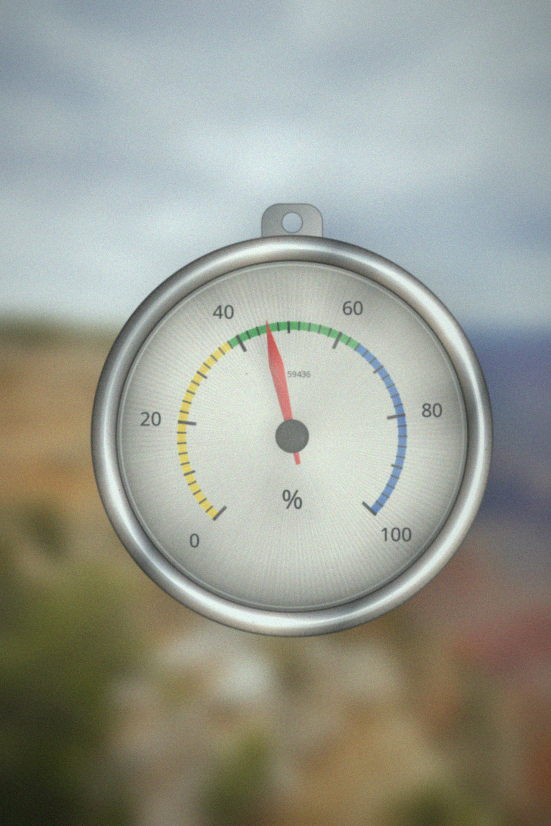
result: {"value": 46, "unit": "%"}
